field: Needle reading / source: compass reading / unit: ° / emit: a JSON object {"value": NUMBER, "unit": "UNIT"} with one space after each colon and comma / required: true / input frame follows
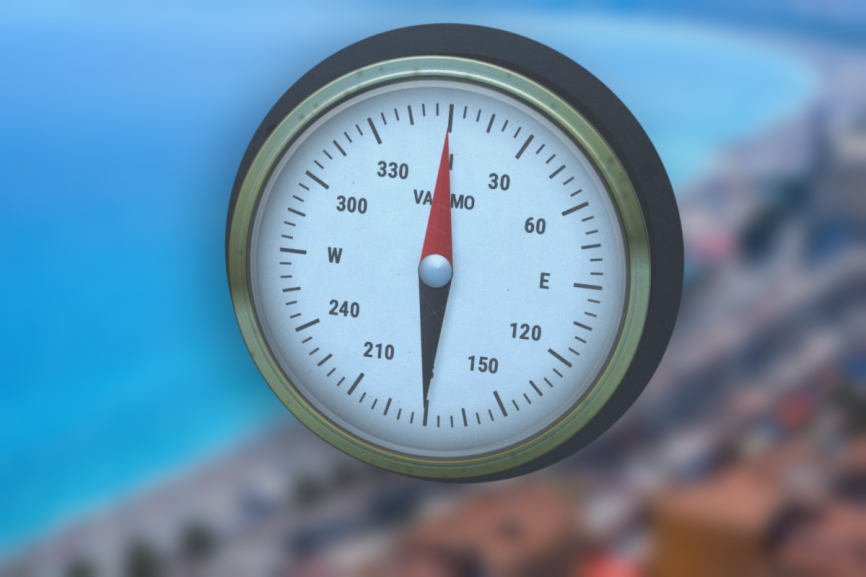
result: {"value": 0, "unit": "°"}
